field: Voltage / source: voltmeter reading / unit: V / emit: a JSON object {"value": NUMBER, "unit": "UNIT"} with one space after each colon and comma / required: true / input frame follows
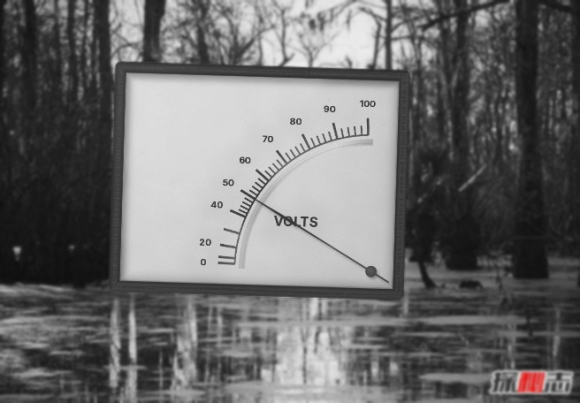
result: {"value": 50, "unit": "V"}
